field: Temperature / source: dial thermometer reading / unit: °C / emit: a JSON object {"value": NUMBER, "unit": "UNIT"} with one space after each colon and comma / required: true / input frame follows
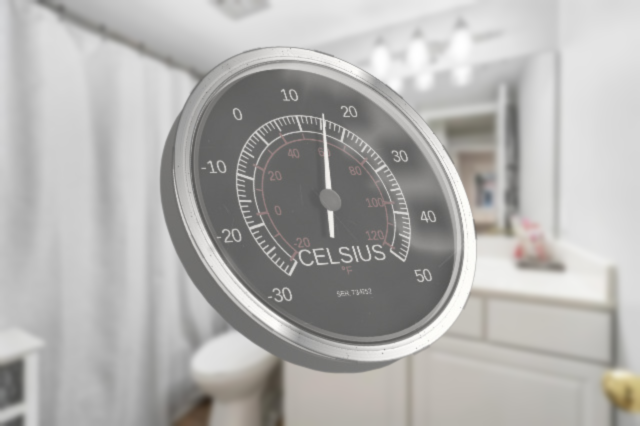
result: {"value": 15, "unit": "°C"}
